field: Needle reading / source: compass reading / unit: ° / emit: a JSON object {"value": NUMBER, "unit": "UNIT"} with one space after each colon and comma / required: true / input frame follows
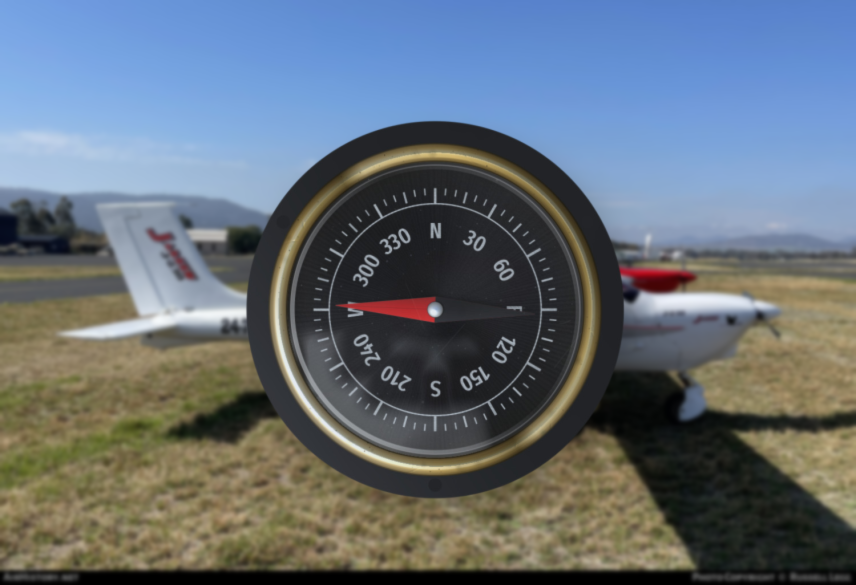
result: {"value": 272.5, "unit": "°"}
